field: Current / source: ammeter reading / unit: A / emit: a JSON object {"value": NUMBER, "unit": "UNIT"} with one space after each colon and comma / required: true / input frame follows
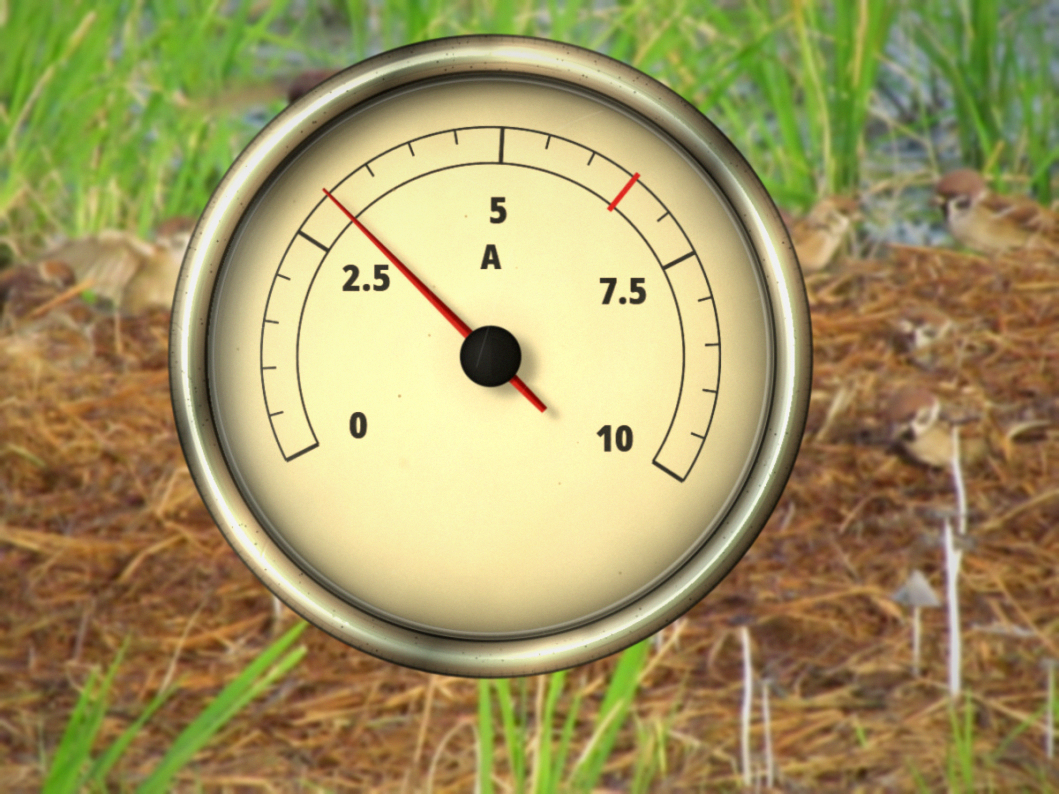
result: {"value": 3, "unit": "A"}
